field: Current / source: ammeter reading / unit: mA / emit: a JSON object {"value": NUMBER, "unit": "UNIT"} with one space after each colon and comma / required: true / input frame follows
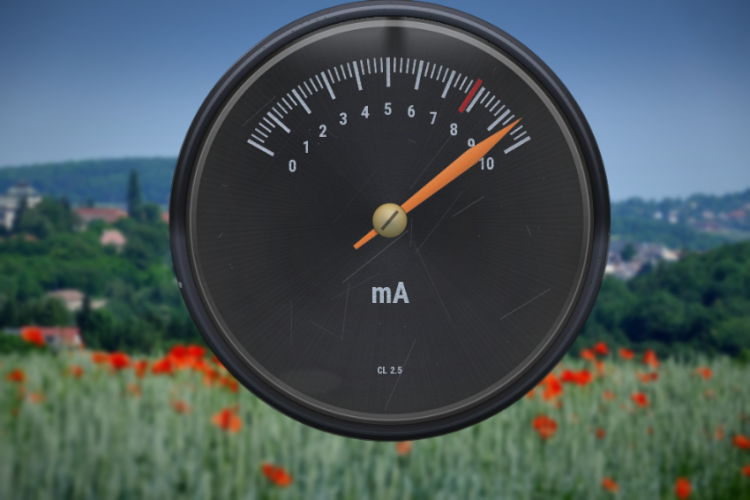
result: {"value": 9.4, "unit": "mA"}
